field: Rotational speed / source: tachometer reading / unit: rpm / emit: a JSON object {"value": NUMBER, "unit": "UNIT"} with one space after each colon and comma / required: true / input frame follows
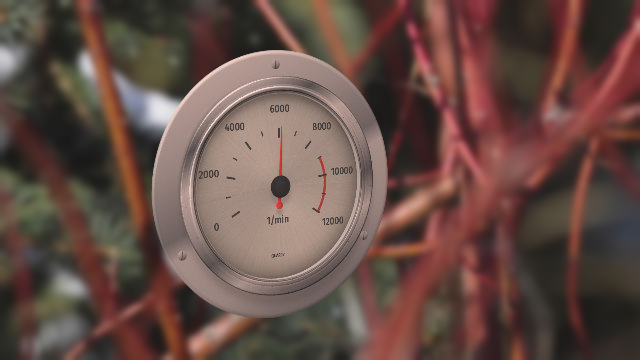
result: {"value": 6000, "unit": "rpm"}
